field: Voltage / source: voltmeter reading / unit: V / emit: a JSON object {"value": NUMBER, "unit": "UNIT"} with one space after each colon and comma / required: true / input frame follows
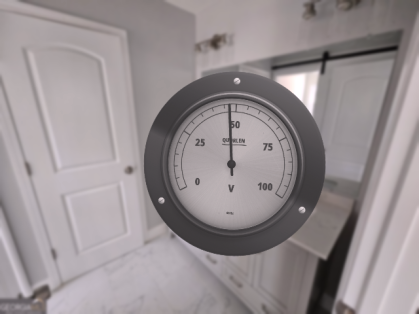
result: {"value": 47.5, "unit": "V"}
